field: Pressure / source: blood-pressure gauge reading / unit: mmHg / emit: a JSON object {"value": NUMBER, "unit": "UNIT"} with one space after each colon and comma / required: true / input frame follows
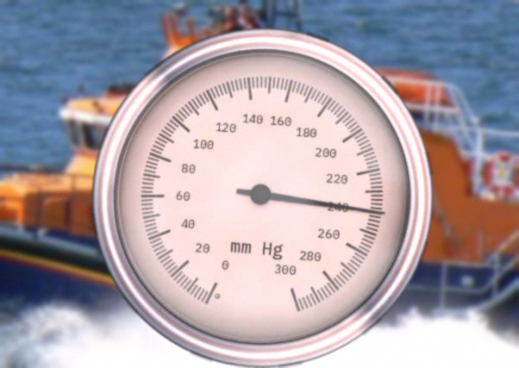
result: {"value": 240, "unit": "mmHg"}
